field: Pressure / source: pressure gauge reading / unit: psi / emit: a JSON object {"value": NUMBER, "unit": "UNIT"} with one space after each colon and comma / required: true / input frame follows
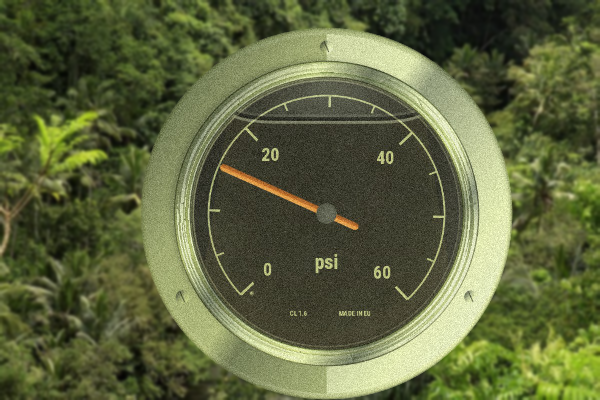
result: {"value": 15, "unit": "psi"}
